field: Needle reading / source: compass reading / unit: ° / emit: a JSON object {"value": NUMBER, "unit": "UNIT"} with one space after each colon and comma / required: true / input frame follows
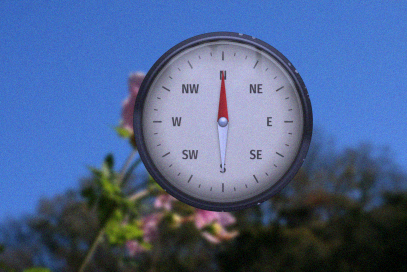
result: {"value": 0, "unit": "°"}
